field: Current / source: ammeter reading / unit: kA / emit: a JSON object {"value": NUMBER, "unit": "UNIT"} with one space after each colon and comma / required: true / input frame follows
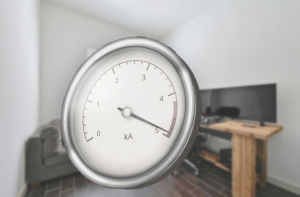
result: {"value": 4.9, "unit": "kA"}
